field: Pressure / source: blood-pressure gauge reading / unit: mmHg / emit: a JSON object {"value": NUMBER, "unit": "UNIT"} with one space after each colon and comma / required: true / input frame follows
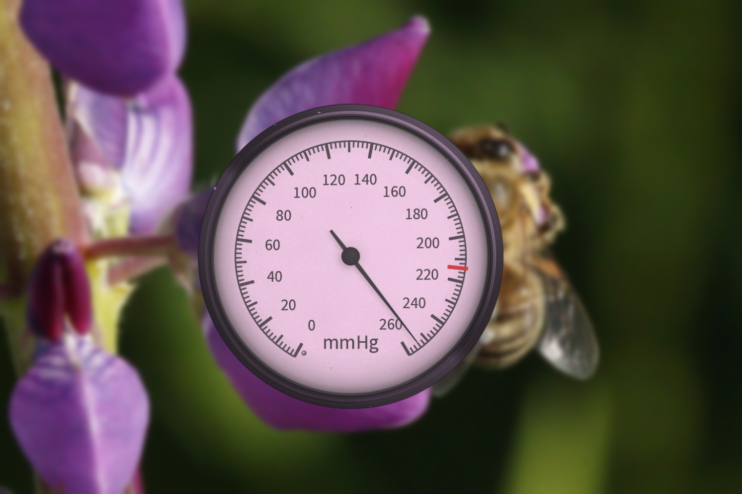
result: {"value": 254, "unit": "mmHg"}
